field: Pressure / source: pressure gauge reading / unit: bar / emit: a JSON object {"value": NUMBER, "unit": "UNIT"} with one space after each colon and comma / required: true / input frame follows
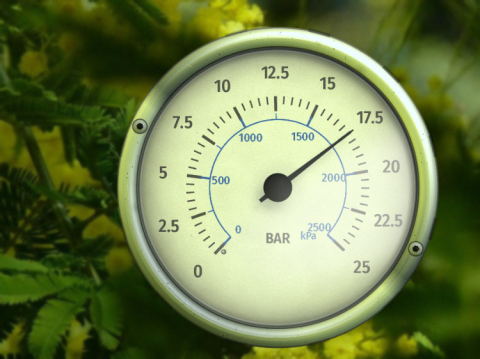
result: {"value": 17.5, "unit": "bar"}
